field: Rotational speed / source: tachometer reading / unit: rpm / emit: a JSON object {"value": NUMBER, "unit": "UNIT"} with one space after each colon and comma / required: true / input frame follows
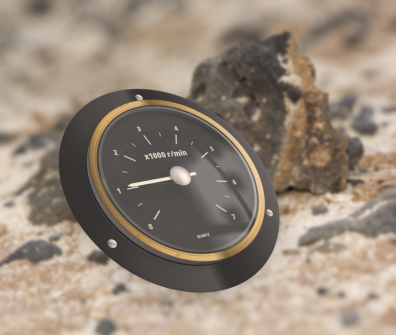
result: {"value": 1000, "unit": "rpm"}
